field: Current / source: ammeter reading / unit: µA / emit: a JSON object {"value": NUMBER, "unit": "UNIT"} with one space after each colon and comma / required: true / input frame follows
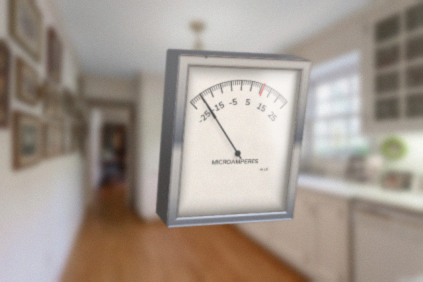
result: {"value": -20, "unit": "µA"}
